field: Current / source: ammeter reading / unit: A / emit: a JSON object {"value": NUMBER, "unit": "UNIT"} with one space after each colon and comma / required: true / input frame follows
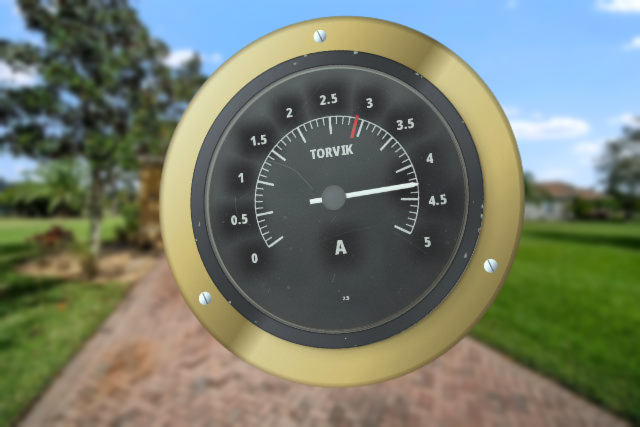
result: {"value": 4.3, "unit": "A"}
